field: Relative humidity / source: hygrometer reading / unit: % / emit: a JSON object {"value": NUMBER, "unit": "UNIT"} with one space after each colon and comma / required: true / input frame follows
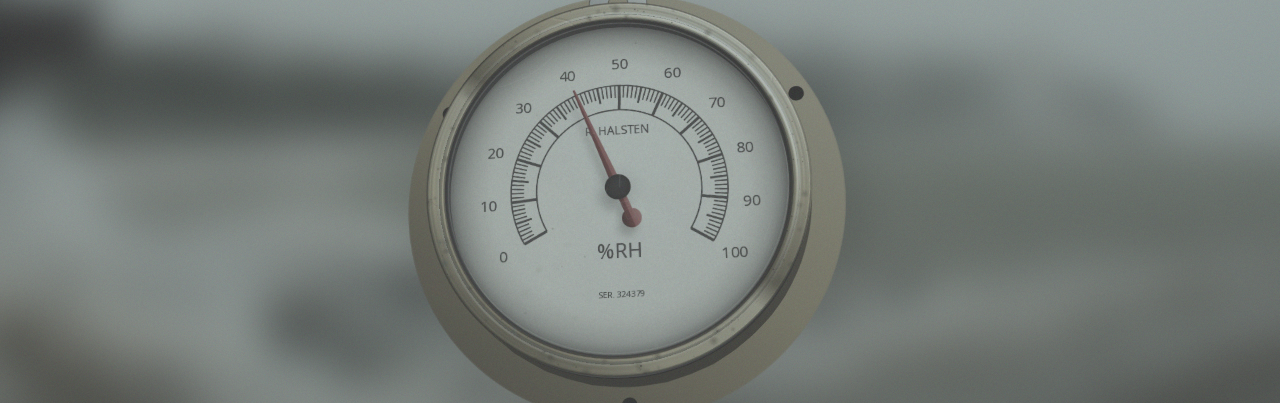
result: {"value": 40, "unit": "%"}
